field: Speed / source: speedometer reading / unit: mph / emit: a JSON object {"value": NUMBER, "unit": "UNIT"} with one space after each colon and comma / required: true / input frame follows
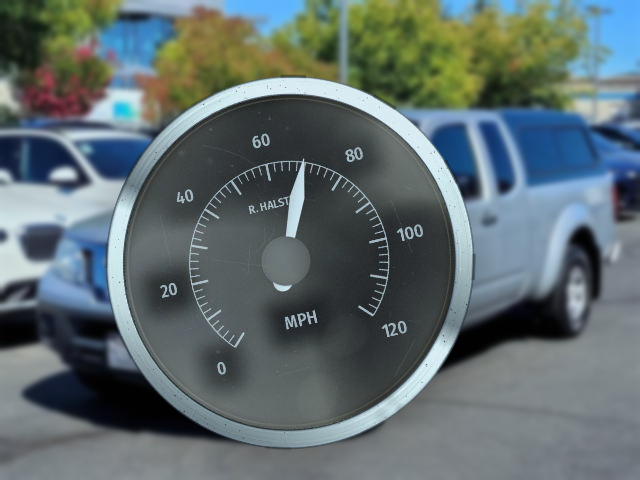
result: {"value": 70, "unit": "mph"}
